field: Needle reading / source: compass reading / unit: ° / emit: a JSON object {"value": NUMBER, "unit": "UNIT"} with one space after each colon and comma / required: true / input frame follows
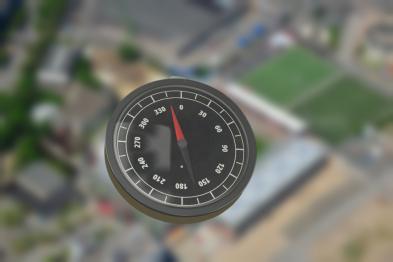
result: {"value": 345, "unit": "°"}
